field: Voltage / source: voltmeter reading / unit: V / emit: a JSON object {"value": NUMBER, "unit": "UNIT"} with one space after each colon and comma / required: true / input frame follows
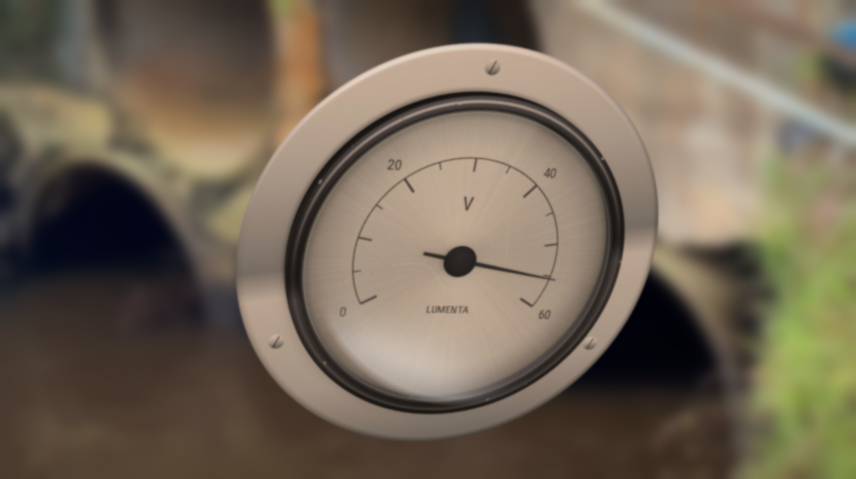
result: {"value": 55, "unit": "V"}
